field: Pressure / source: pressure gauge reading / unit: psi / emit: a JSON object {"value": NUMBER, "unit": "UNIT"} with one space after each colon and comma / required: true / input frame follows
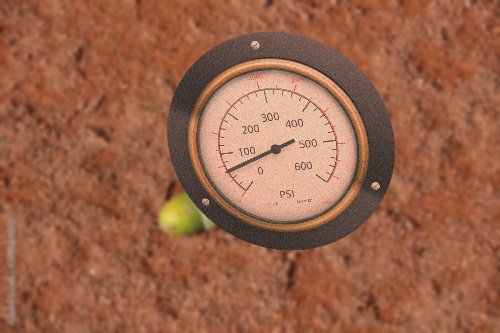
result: {"value": 60, "unit": "psi"}
